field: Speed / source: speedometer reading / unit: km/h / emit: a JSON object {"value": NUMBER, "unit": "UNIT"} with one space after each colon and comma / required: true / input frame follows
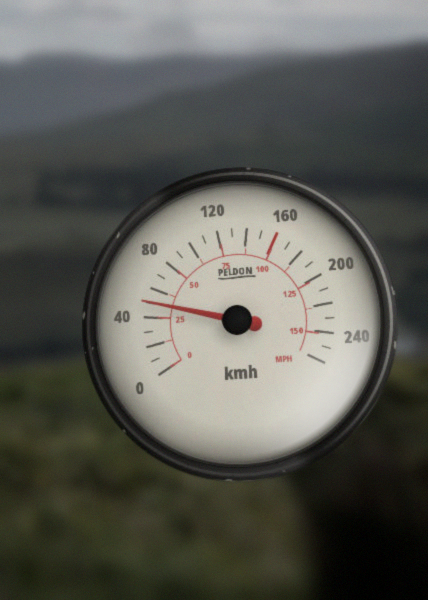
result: {"value": 50, "unit": "km/h"}
